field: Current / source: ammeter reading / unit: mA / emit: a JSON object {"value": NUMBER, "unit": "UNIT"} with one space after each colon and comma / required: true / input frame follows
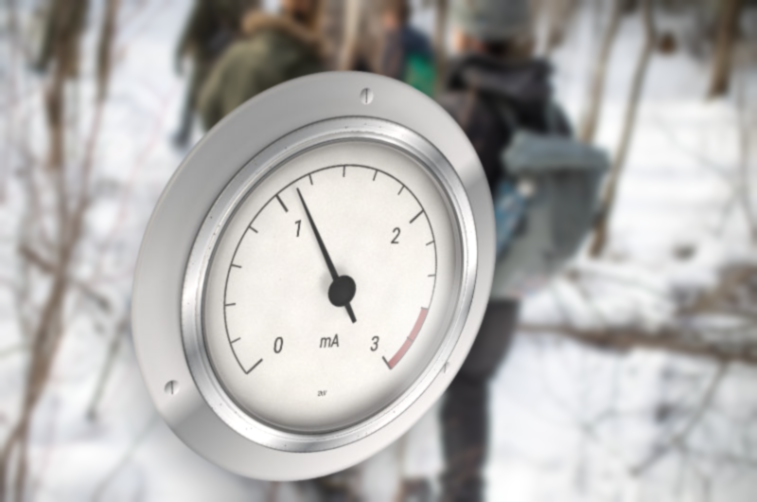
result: {"value": 1.1, "unit": "mA"}
